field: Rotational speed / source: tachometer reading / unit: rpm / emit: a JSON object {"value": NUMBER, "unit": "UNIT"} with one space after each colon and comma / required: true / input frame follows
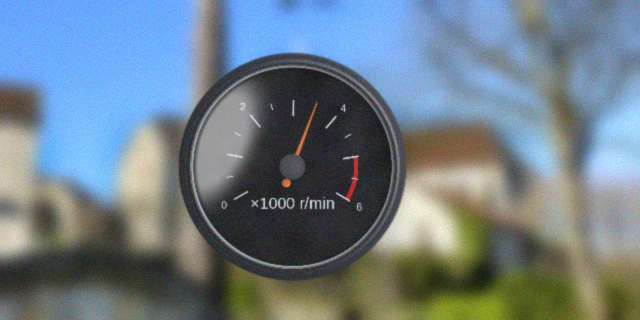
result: {"value": 3500, "unit": "rpm"}
